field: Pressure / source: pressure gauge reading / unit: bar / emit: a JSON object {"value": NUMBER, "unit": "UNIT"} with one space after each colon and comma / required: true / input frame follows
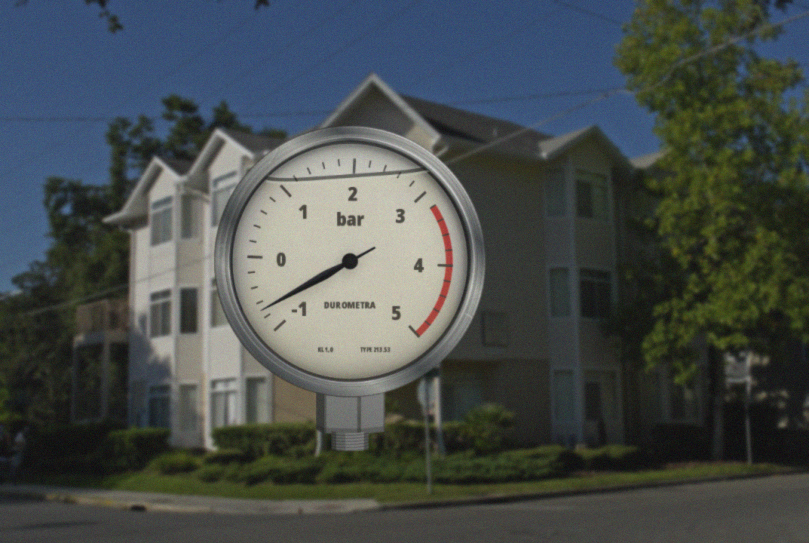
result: {"value": -0.7, "unit": "bar"}
